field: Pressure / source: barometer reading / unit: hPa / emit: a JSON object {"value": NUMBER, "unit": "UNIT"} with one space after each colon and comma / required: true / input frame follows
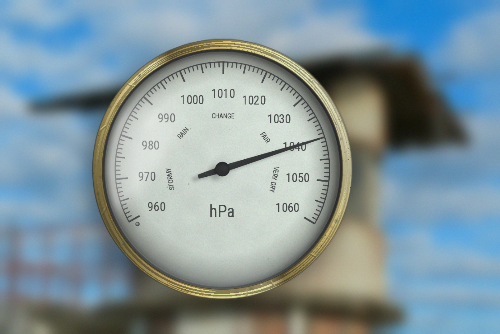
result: {"value": 1040, "unit": "hPa"}
